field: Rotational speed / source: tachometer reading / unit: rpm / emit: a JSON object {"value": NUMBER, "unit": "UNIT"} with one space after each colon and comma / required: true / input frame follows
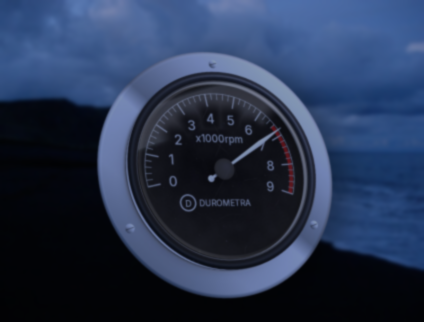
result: {"value": 6800, "unit": "rpm"}
